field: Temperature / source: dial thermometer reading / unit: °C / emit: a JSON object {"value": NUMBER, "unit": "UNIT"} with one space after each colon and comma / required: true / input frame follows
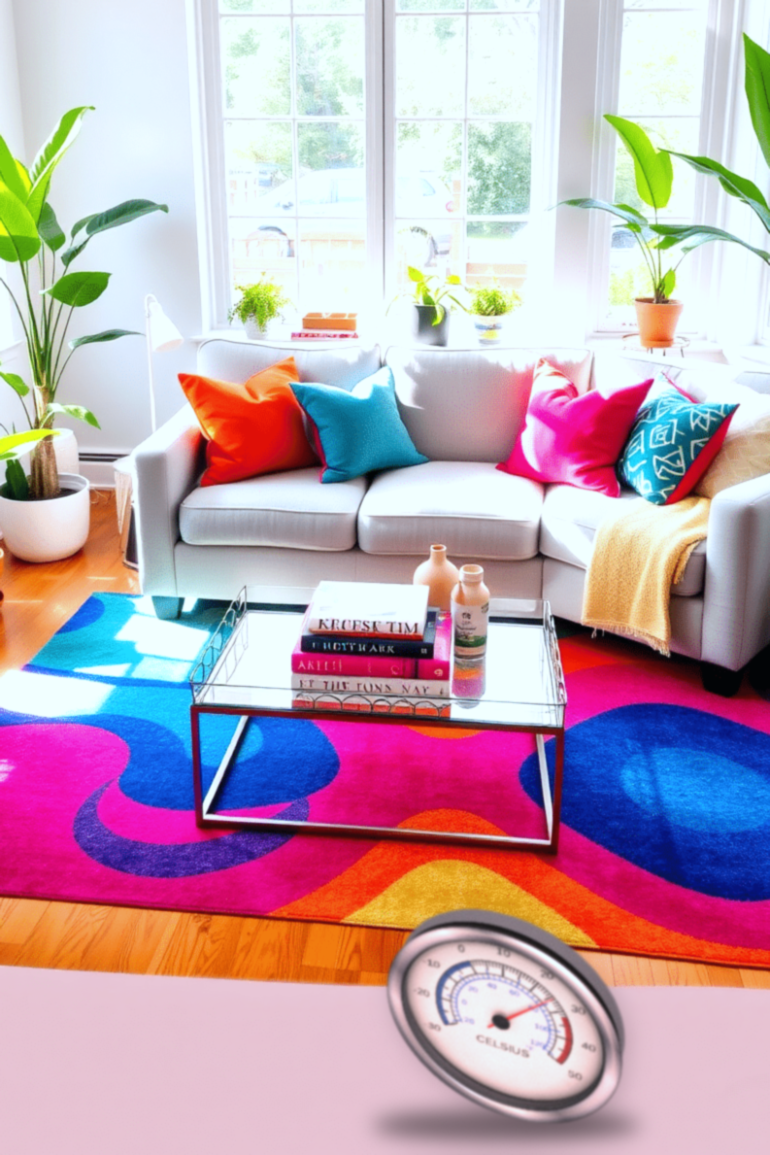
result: {"value": 25, "unit": "°C"}
